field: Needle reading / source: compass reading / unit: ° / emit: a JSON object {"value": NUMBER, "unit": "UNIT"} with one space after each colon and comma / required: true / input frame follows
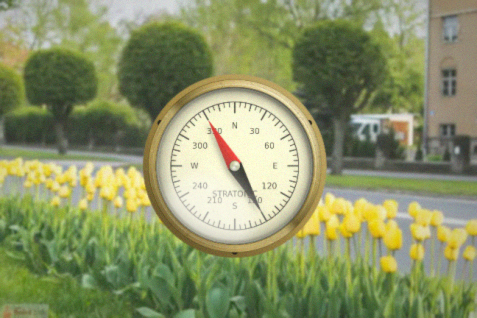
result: {"value": 330, "unit": "°"}
